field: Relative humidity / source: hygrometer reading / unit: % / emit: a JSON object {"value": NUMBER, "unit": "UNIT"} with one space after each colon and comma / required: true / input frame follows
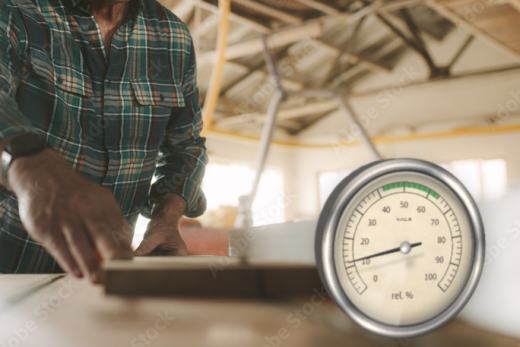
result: {"value": 12, "unit": "%"}
